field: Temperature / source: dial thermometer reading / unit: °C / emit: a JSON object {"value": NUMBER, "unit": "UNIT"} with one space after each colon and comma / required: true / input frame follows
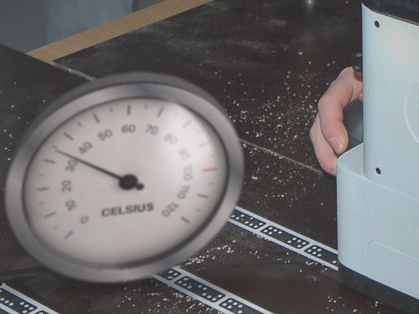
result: {"value": 35, "unit": "°C"}
